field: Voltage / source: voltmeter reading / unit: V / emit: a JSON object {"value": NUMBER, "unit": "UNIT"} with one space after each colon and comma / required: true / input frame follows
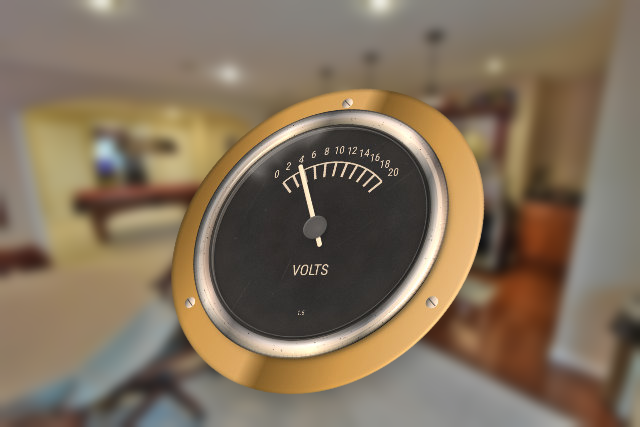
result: {"value": 4, "unit": "V"}
